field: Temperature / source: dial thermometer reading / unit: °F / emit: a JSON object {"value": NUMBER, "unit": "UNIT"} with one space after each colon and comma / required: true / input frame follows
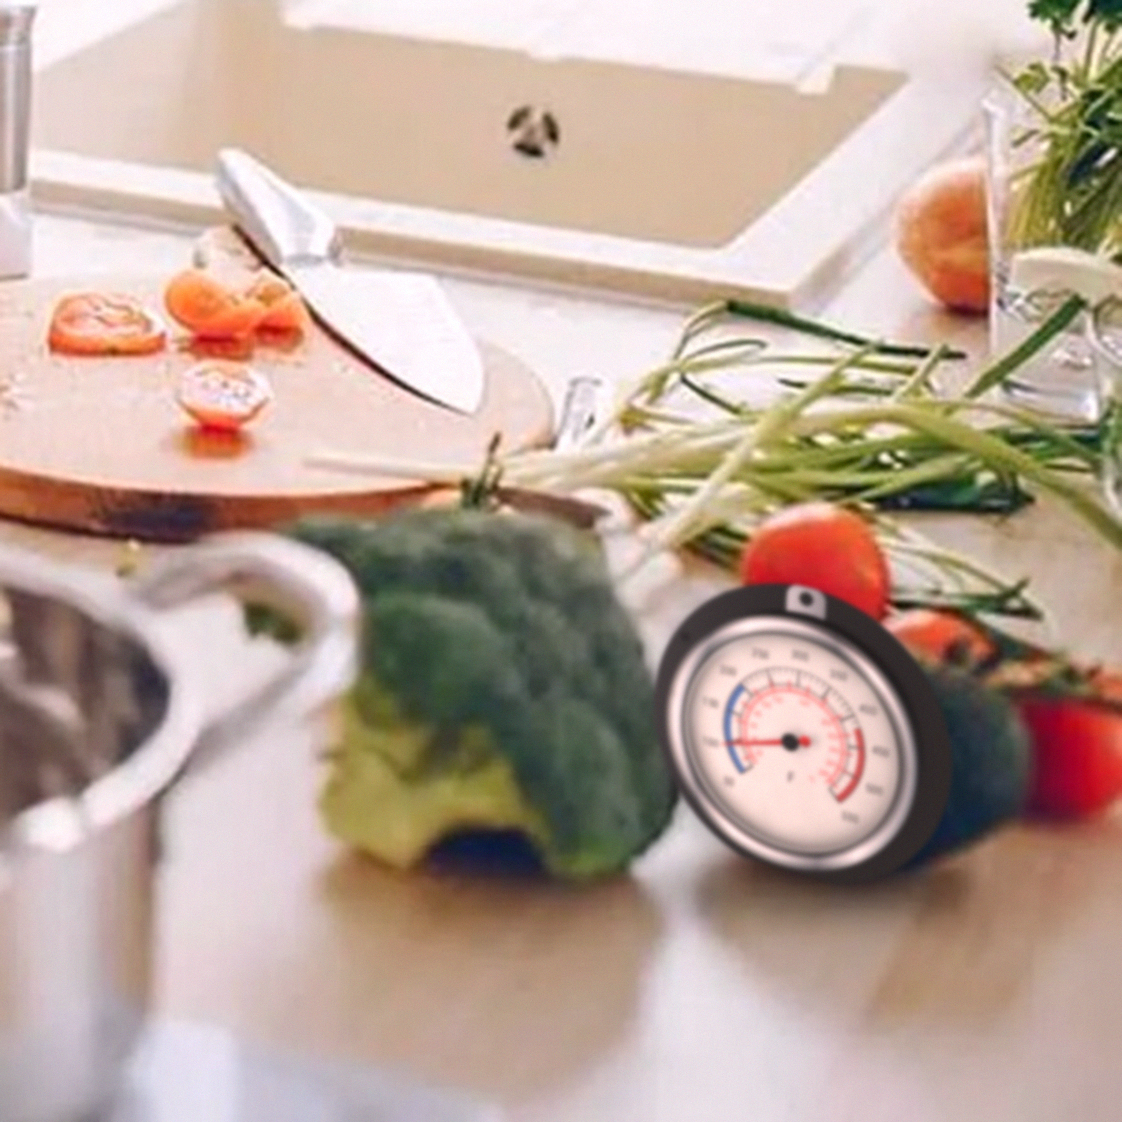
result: {"value": 100, "unit": "°F"}
